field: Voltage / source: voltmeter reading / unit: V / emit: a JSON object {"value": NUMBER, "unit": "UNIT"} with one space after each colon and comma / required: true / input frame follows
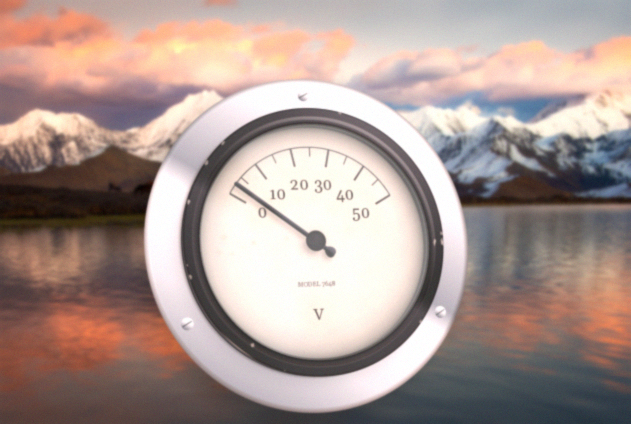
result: {"value": 2.5, "unit": "V"}
